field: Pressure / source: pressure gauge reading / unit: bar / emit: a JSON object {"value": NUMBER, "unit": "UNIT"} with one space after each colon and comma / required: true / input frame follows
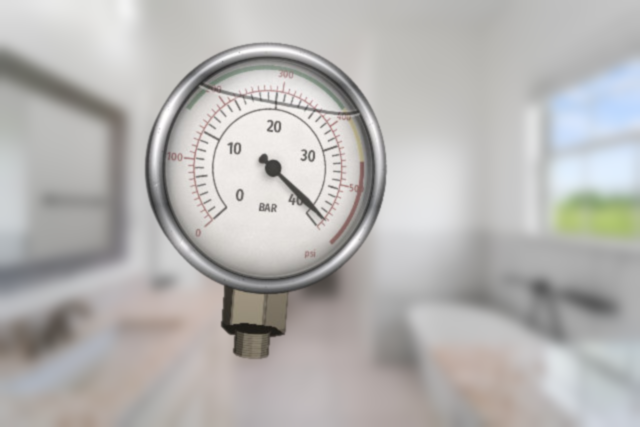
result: {"value": 39, "unit": "bar"}
